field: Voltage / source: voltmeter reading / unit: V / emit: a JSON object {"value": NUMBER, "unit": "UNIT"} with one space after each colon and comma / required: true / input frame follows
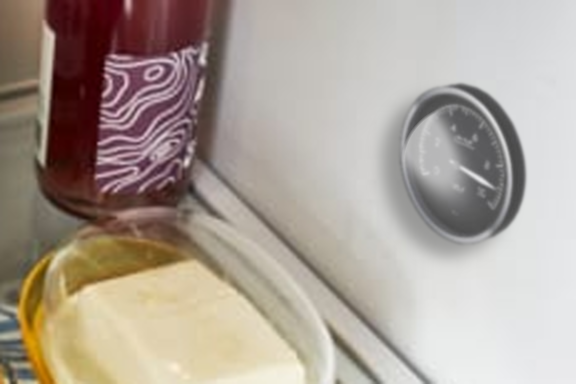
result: {"value": 9, "unit": "V"}
